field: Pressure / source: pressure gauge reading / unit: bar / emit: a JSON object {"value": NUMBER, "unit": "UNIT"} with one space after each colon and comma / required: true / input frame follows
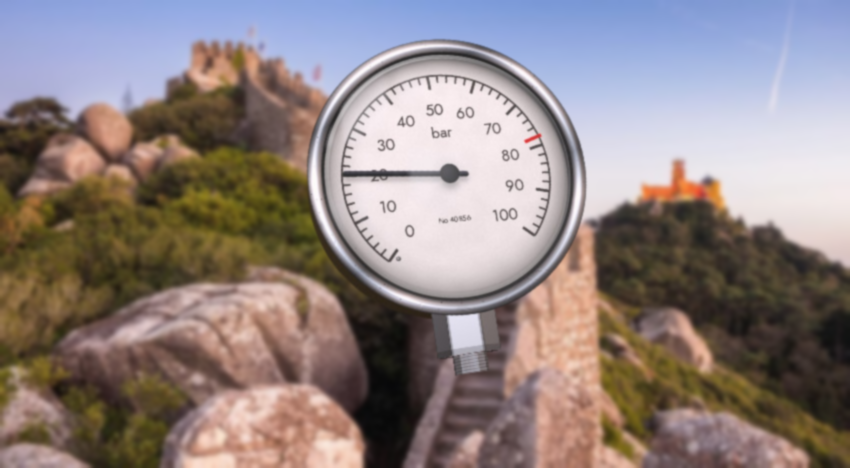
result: {"value": 20, "unit": "bar"}
